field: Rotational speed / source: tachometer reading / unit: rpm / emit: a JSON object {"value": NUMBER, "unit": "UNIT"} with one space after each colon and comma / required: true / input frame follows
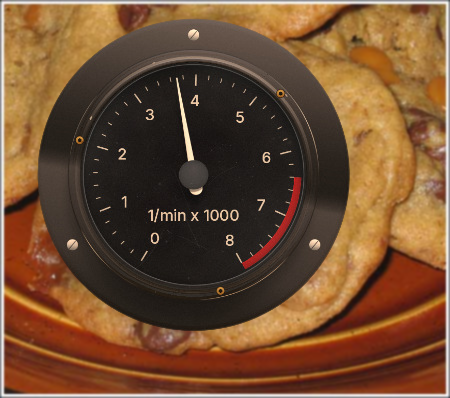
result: {"value": 3700, "unit": "rpm"}
